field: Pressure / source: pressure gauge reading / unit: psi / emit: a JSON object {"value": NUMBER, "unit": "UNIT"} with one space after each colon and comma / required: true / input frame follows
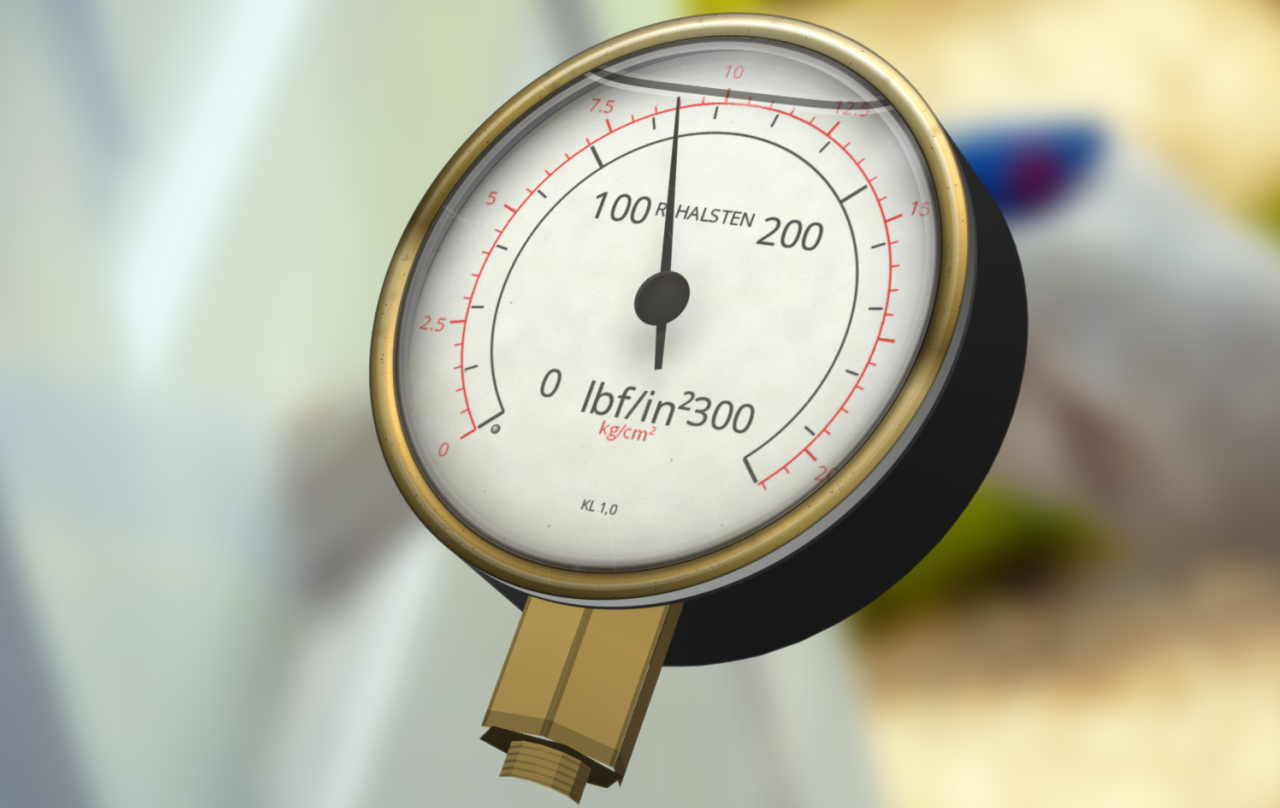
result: {"value": 130, "unit": "psi"}
